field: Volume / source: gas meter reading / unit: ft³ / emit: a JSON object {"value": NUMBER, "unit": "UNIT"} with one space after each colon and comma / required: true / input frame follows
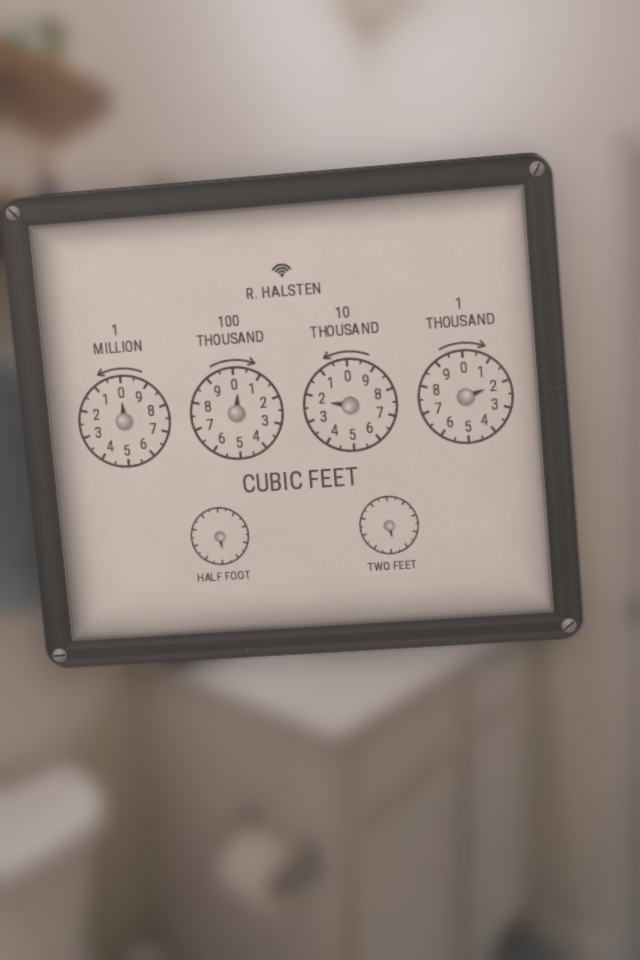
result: {"value": 2200, "unit": "ft³"}
